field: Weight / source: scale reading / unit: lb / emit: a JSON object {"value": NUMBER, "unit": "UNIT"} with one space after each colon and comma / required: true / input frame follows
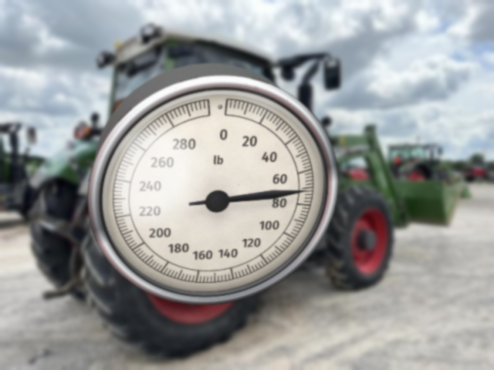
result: {"value": 70, "unit": "lb"}
